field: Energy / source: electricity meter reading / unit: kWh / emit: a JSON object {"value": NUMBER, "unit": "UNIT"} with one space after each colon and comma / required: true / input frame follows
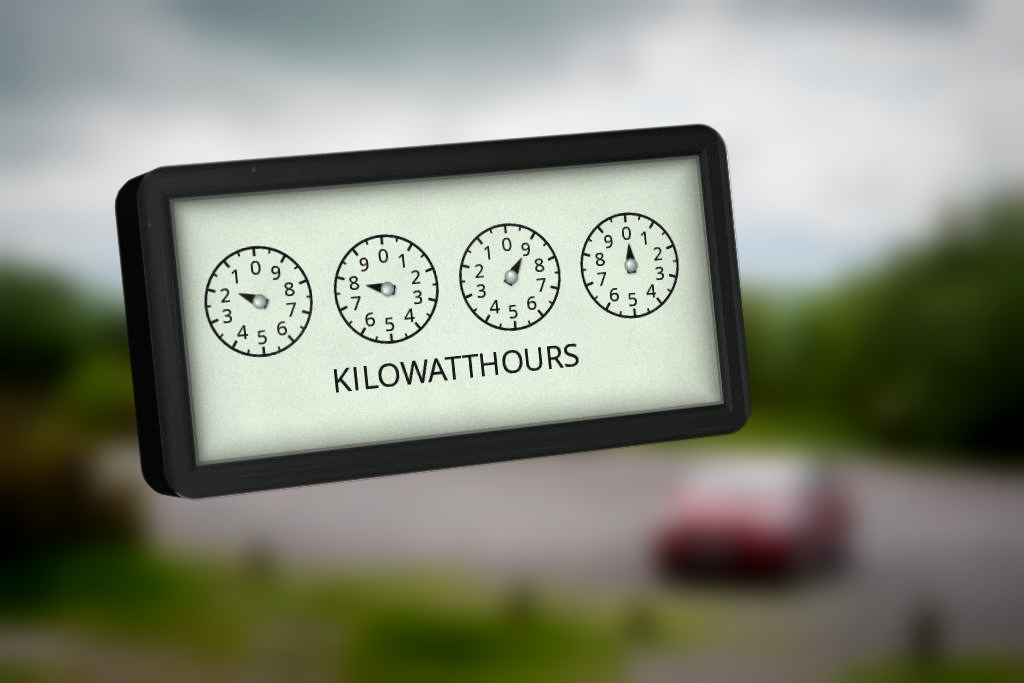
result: {"value": 1790, "unit": "kWh"}
